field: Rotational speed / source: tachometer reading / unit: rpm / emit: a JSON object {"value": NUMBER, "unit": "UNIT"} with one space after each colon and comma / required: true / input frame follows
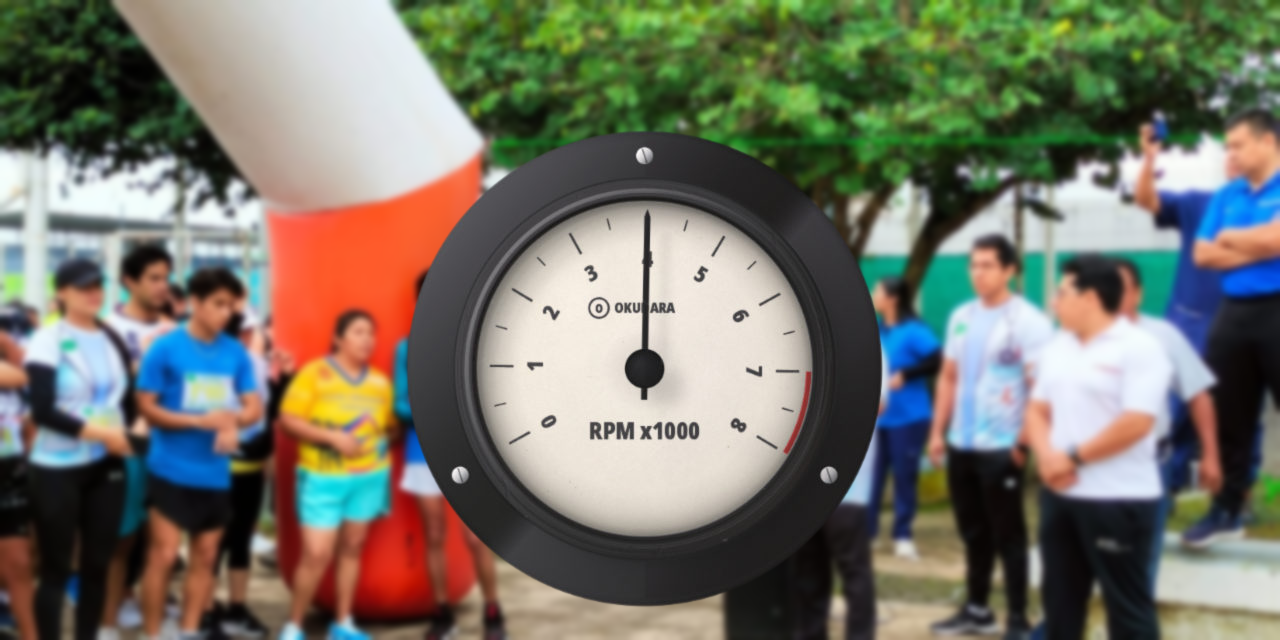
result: {"value": 4000, "unit": "rpm"}
